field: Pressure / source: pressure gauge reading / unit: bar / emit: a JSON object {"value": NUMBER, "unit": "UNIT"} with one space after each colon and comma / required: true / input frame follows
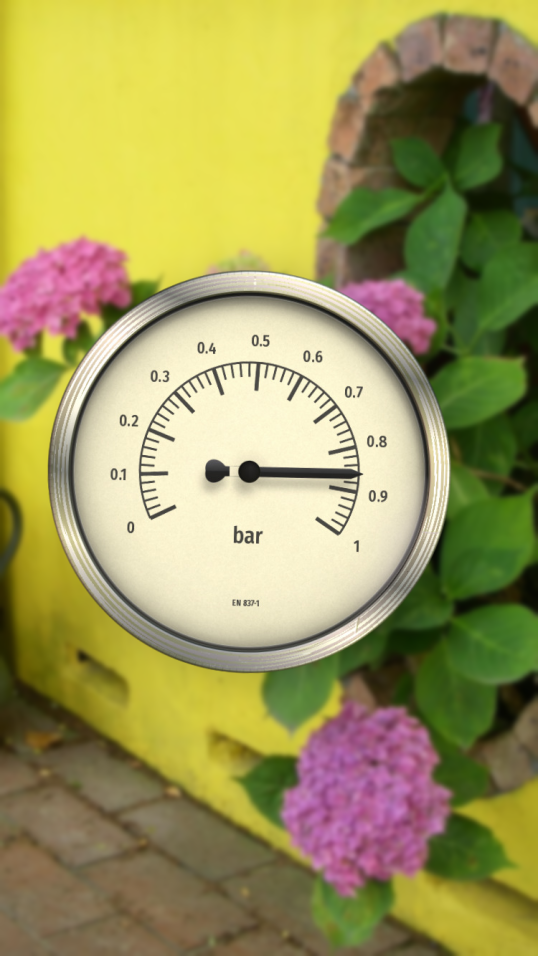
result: {"value": 0.86, "unit": "bar"}
